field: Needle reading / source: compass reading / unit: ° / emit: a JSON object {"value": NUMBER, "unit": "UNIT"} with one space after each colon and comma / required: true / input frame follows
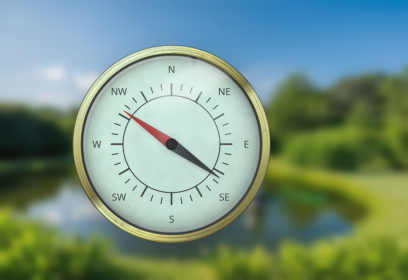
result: {"value": 305, "unit": "°"}
